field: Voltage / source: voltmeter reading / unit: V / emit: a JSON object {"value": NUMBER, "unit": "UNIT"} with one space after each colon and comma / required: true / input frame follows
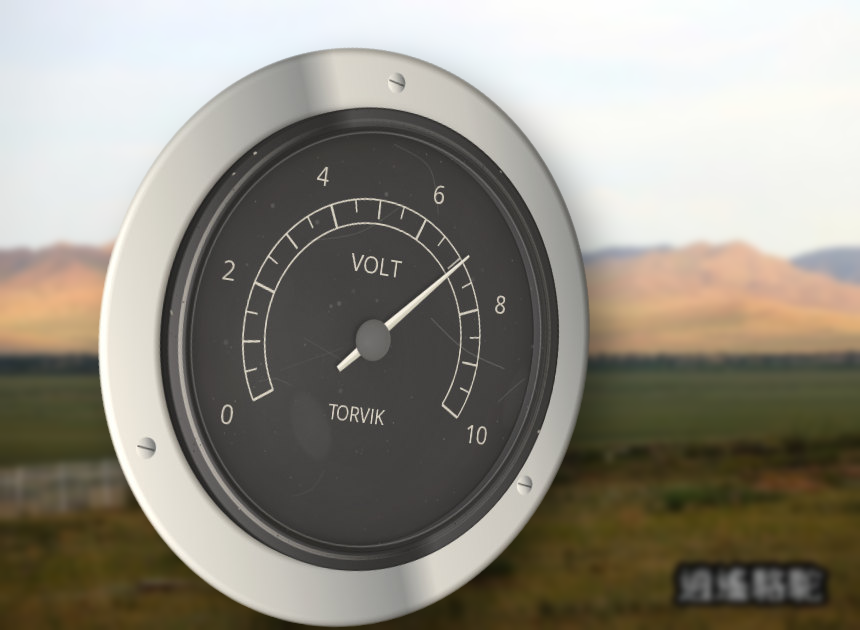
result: {"value": 7, "unit": "V"}
